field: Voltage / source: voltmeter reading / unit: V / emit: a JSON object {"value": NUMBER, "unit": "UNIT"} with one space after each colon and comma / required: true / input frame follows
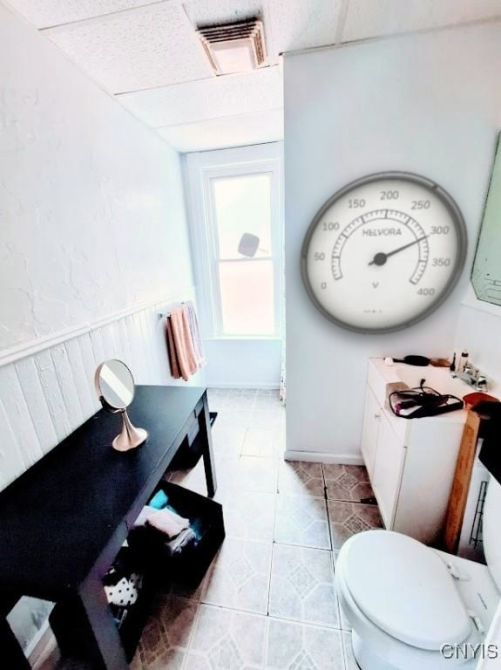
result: {"value": 300, "unit": "V"}
